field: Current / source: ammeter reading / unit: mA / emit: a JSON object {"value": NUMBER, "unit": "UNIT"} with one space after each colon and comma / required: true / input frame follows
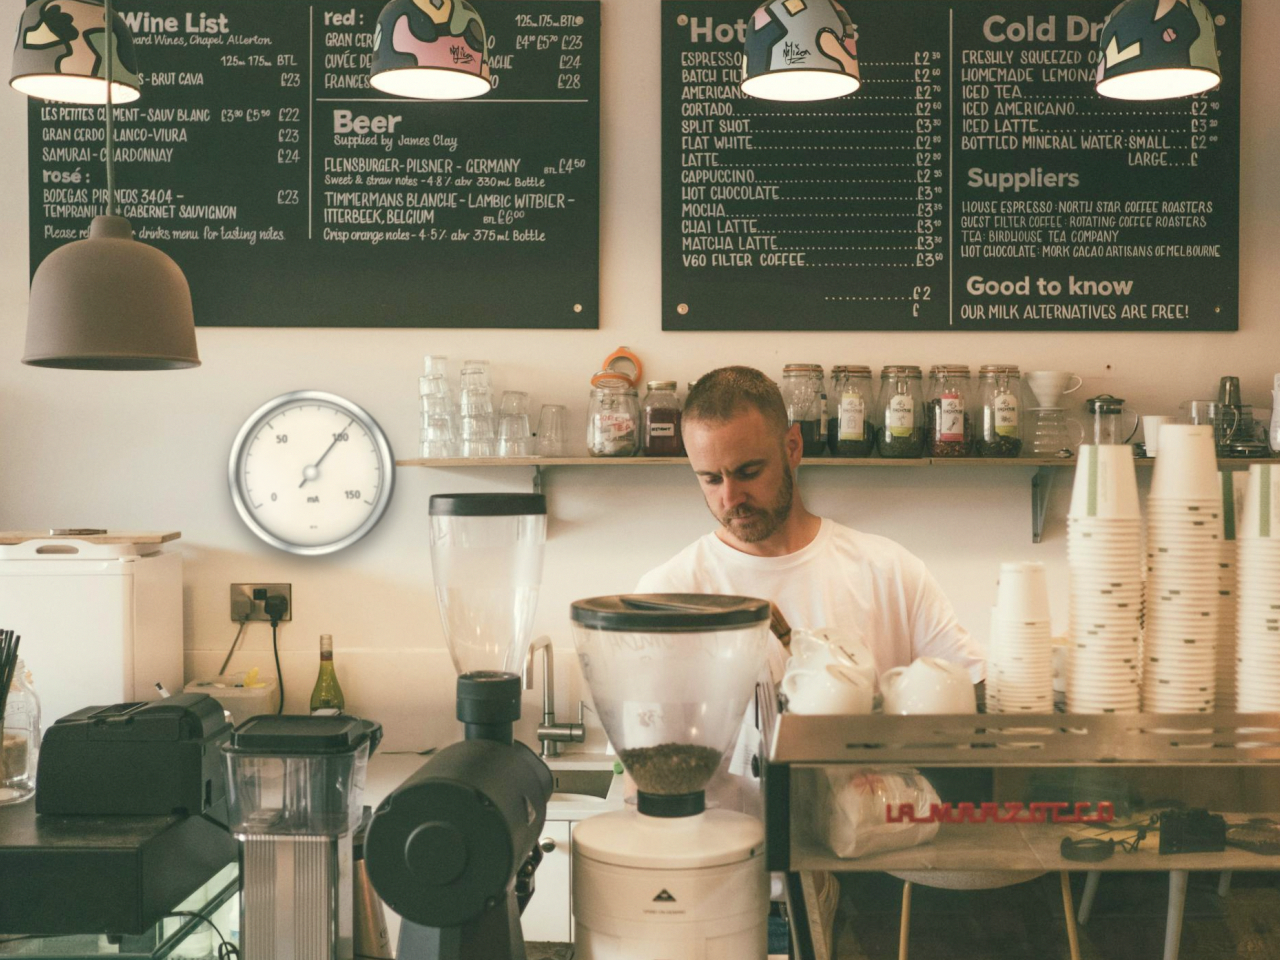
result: {"value": 100, "unit": "mA"}
